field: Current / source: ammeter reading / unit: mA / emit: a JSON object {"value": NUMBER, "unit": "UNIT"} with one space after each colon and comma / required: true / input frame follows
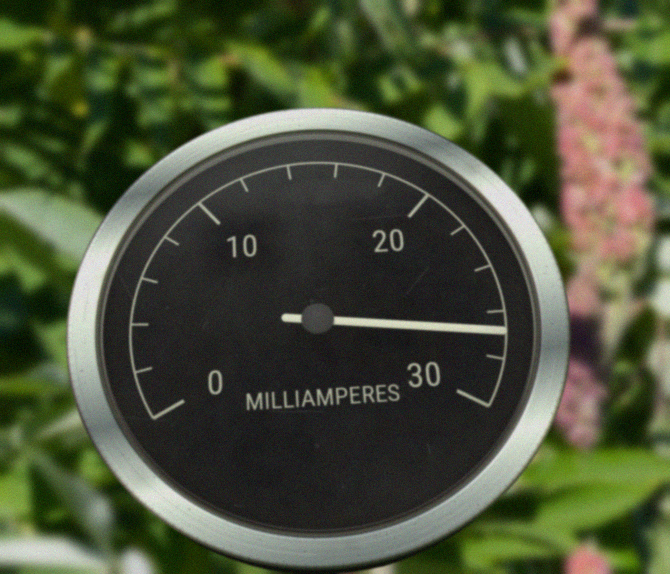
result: {"value": 27, "unit": "mA"}
